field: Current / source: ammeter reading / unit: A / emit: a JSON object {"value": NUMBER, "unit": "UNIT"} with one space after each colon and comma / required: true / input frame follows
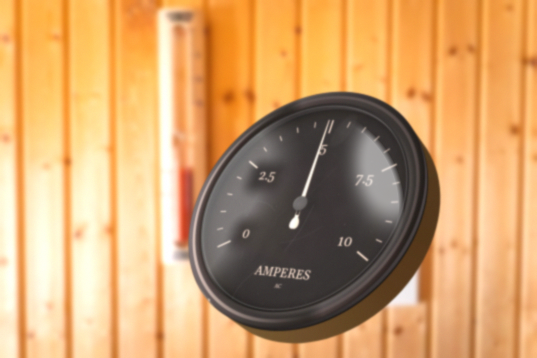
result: {"value": 5, "unit": "A"}
